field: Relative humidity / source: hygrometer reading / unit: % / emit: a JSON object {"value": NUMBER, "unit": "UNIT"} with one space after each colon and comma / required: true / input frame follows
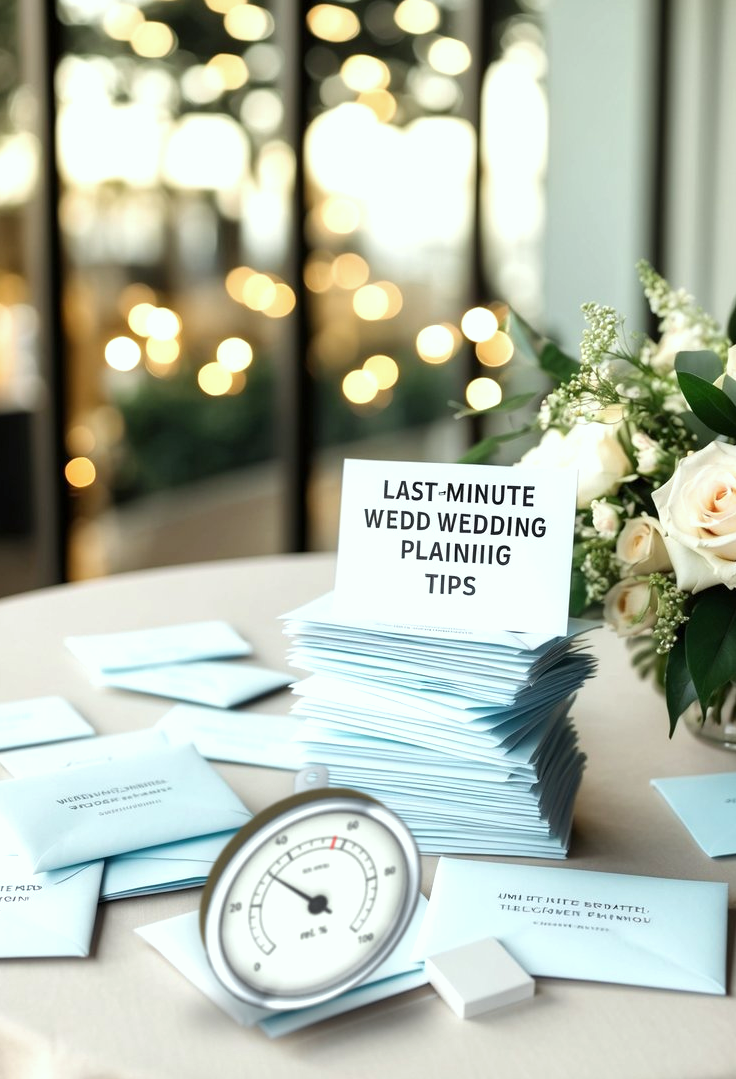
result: {"value": 32, "unit": "%"}
